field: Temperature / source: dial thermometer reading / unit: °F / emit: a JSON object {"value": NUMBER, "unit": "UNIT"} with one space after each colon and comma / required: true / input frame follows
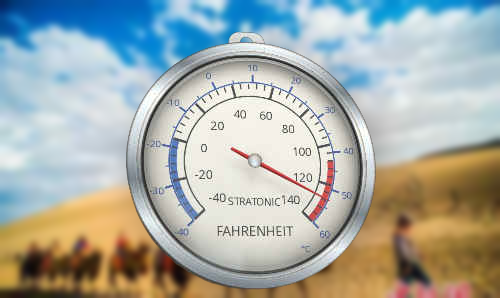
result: {"value": 128, "unit": "°F"}
